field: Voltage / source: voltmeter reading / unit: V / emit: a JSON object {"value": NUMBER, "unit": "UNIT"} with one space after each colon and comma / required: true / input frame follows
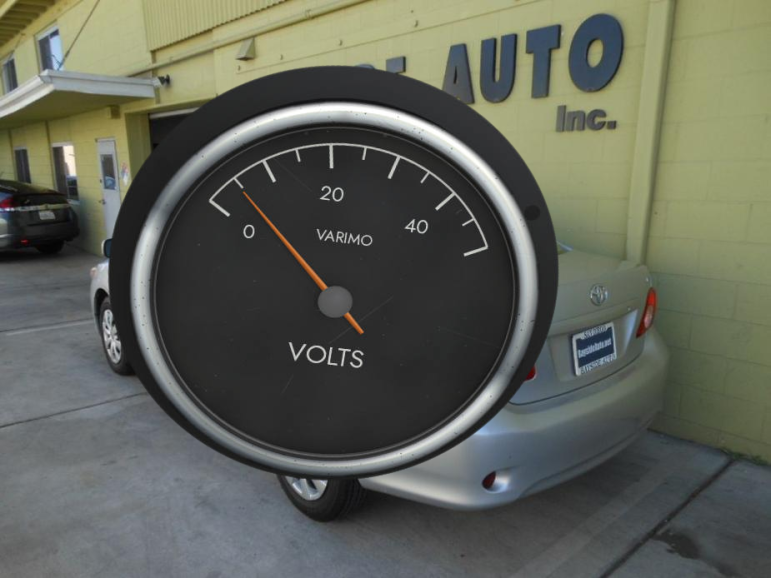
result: {"value": 5, "unit": "V"}
